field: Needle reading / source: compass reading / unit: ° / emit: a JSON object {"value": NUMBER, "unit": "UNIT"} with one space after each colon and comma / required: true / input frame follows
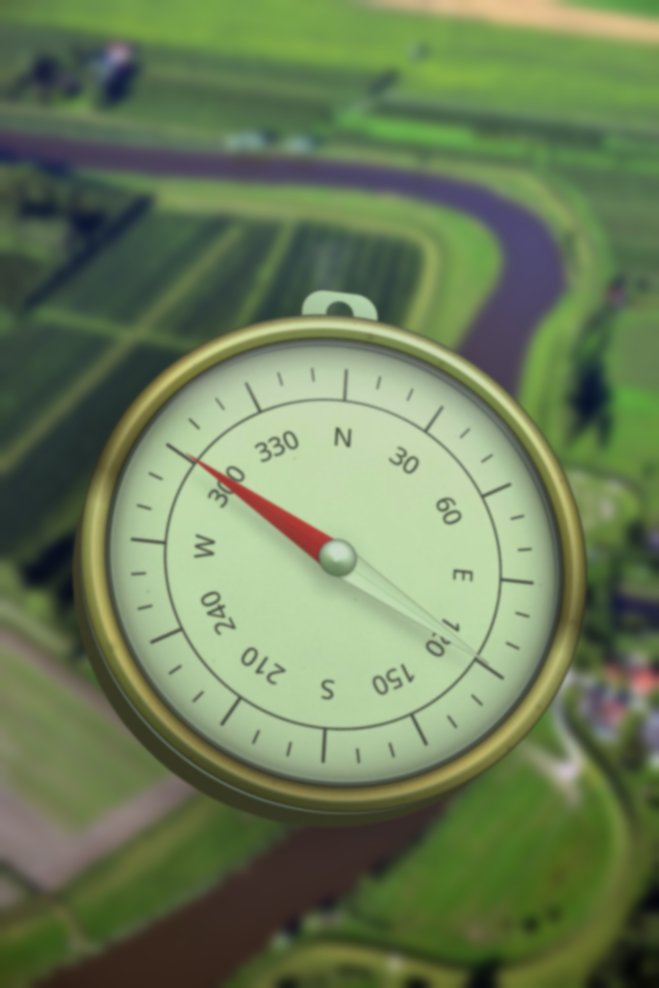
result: {"value": 300, "unit": "°"}
